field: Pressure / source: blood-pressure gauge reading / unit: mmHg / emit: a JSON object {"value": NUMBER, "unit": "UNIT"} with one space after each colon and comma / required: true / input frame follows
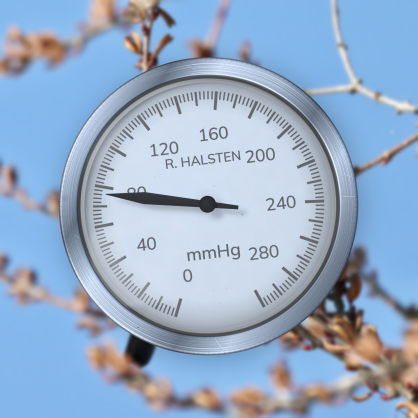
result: {"value": 76, "unit": "mmHg"}
